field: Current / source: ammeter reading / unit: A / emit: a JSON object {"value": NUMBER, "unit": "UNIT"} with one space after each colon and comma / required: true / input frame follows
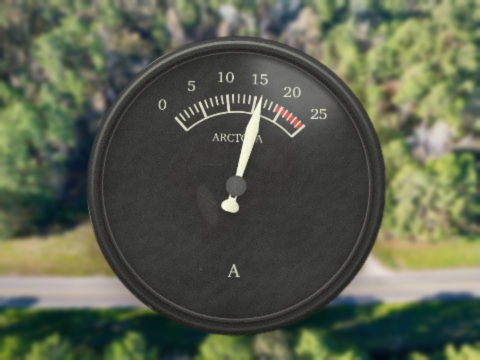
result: {"value": 16, "unit": "A"}
